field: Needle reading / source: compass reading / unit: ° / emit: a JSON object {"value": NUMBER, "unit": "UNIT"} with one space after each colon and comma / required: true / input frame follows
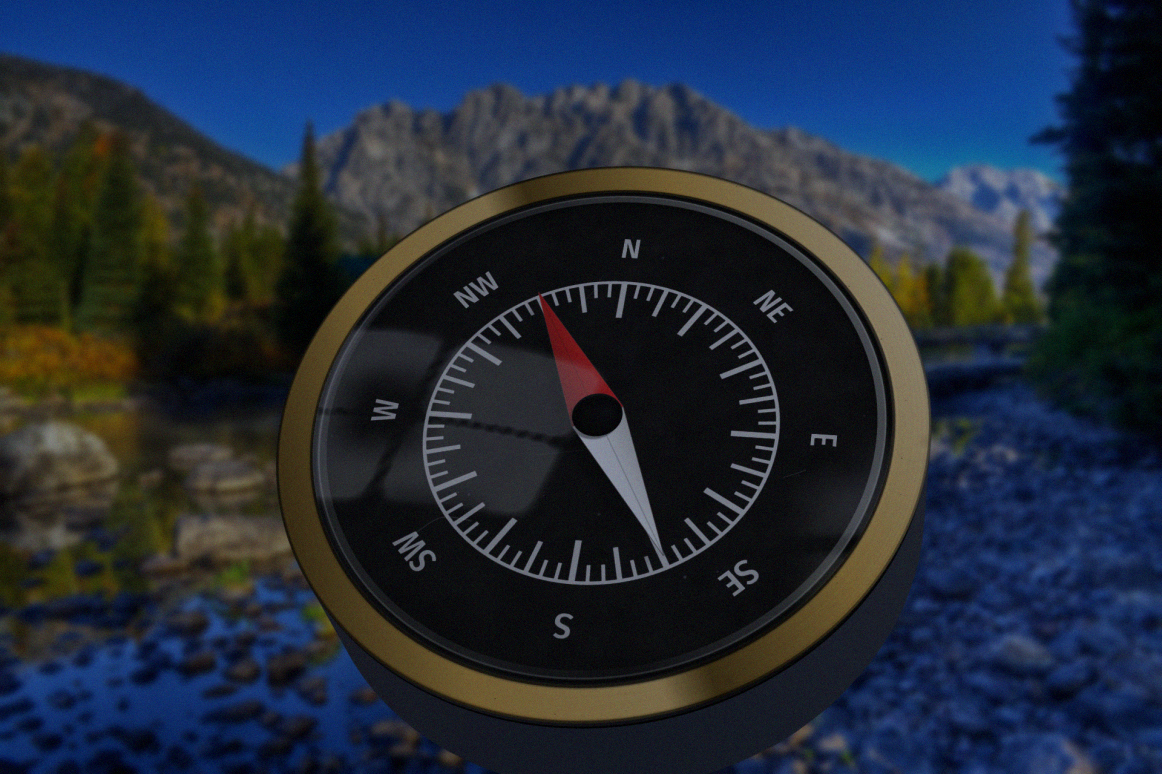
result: {"value": 330, "unit": "°"}
